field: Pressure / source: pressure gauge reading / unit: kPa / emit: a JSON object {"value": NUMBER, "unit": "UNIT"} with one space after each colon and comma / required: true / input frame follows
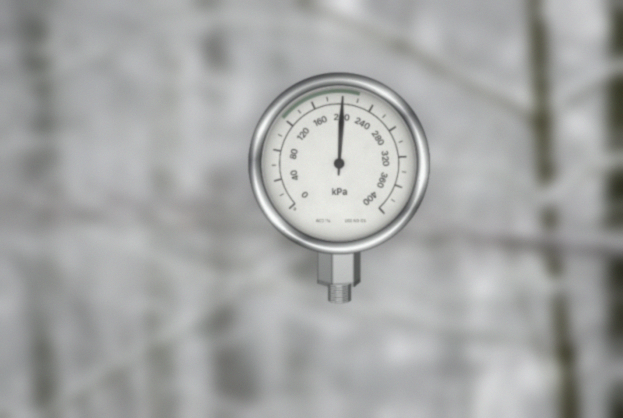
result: {"value": 200, "unit": "kPa"}
